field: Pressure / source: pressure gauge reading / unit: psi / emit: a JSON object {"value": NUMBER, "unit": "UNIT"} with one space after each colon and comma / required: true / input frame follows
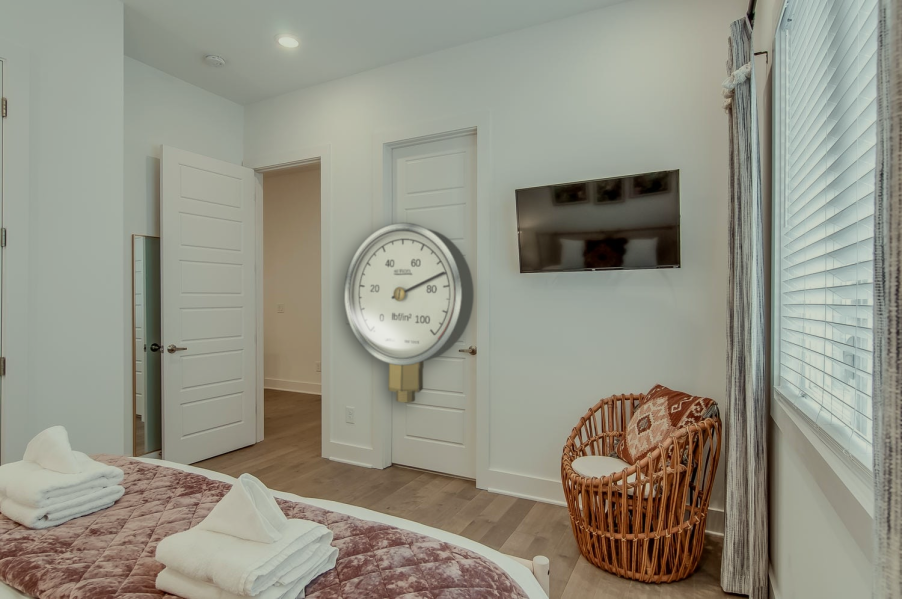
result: {"value": 75, "unit": "psi"}
